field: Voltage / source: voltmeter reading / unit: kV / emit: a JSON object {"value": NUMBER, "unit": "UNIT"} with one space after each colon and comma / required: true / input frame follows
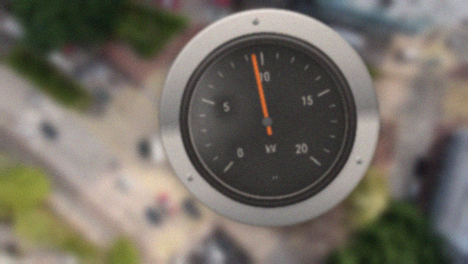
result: {"value": 9.5, "unit": "kV"}
